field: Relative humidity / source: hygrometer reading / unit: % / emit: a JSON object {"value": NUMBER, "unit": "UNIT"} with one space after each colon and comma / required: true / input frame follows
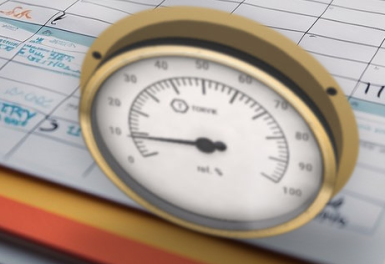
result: {"value": 10, "unit": "%"}
